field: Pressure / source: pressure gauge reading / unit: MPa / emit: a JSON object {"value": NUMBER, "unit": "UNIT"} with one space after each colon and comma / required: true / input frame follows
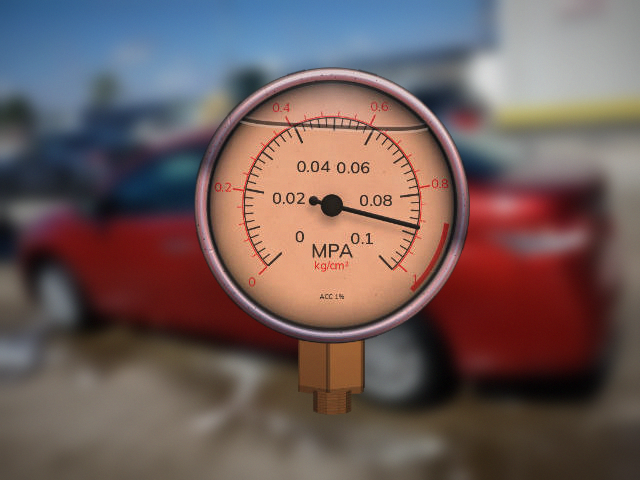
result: {"value": 0.088, "unit": "MPa"}
